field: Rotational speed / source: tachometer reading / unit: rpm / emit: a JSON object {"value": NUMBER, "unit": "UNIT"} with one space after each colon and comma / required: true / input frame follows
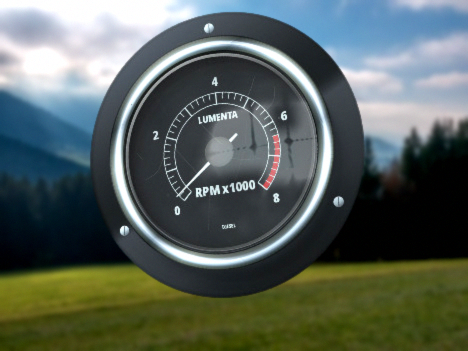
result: {"value": 200, "unit": "rpm"}
